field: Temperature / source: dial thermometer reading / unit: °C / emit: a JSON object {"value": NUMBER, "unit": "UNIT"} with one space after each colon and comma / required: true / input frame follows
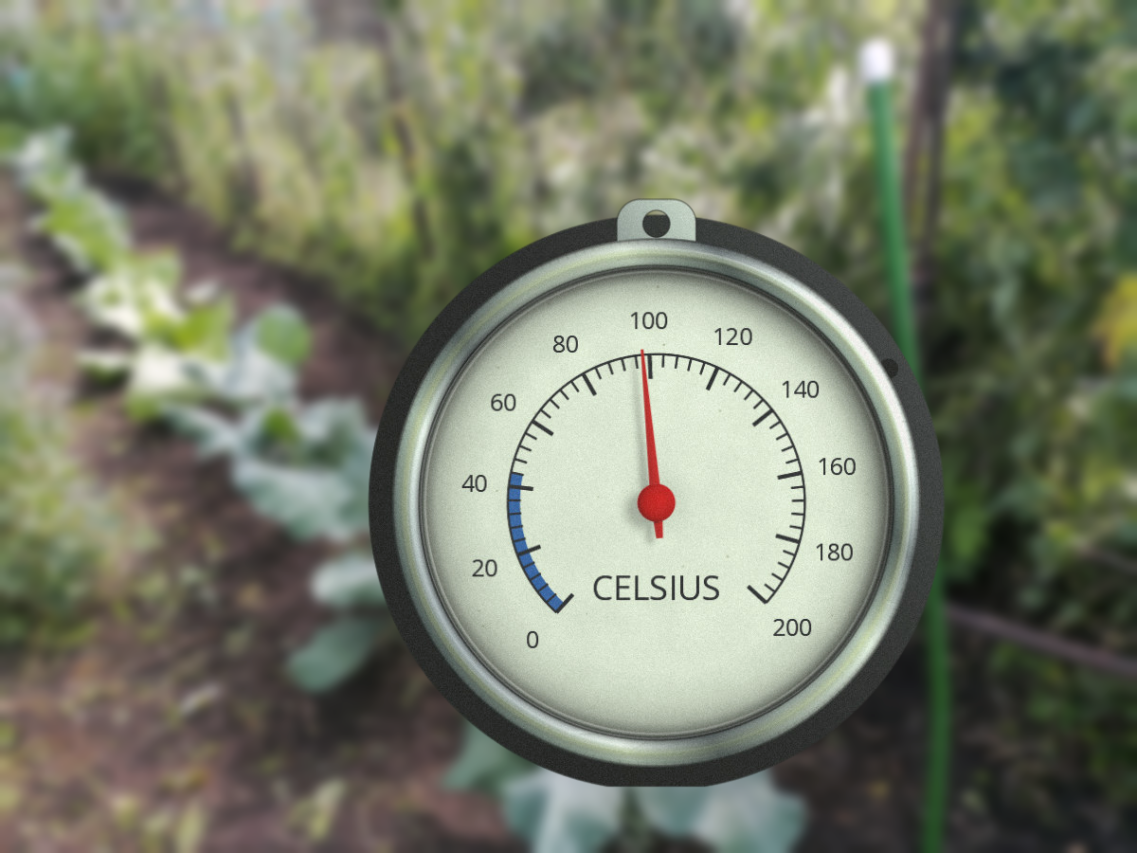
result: {"value": 98, "unit": "°C"}
